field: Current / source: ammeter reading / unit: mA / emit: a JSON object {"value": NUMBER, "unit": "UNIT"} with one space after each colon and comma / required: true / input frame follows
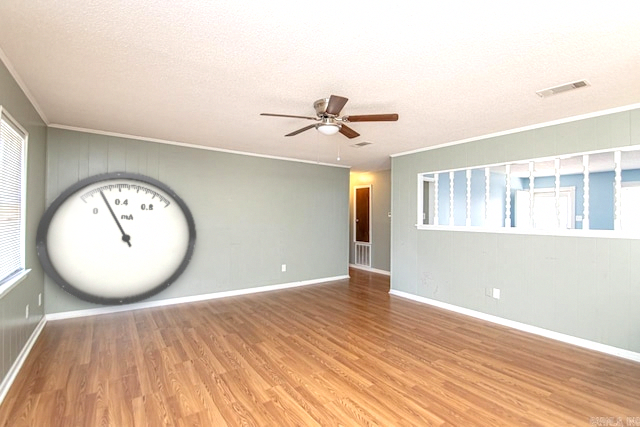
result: {"value": 0.2, "unit": "mA"}
